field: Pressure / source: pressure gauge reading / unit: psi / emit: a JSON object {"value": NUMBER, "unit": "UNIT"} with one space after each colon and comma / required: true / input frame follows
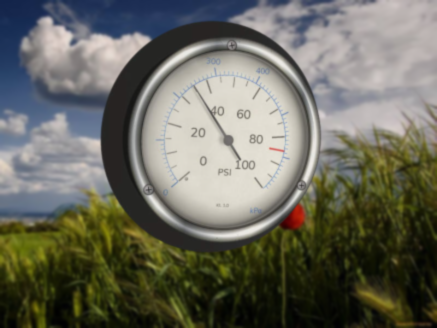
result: {"value": 35, "unit": "psi"}
